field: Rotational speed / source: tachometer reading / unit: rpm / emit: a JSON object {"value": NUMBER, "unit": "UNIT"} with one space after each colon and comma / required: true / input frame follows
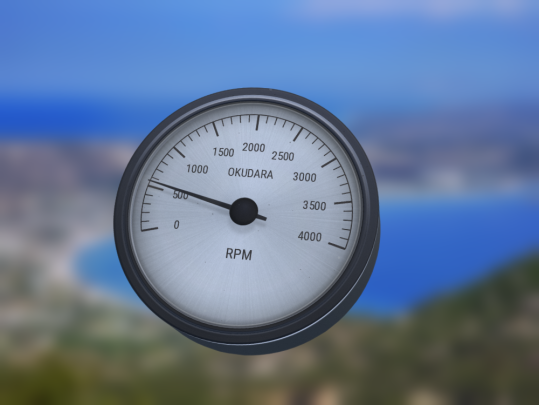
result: {"value": 550, "unit": "rpm"}
